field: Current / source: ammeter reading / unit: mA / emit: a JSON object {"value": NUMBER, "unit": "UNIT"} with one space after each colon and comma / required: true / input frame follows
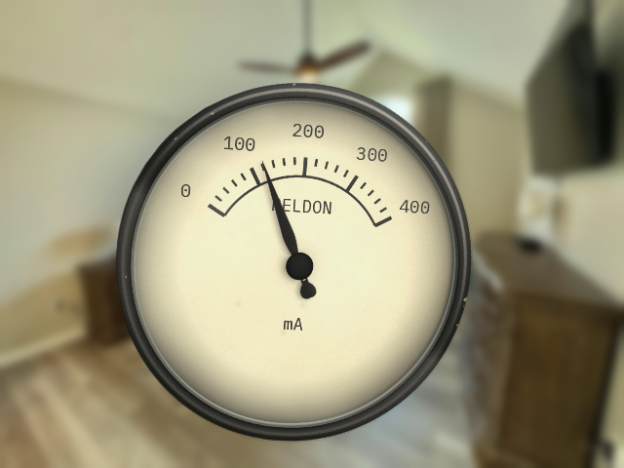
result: {"value": 120, "unit": "mA"}
